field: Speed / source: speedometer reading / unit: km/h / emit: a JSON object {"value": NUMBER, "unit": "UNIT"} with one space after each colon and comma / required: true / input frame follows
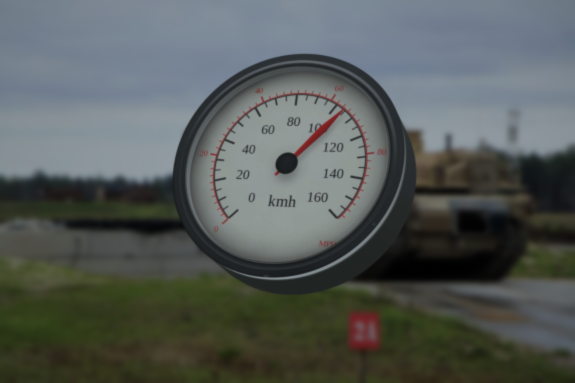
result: {"value": 105, "unit": "km/h"}
